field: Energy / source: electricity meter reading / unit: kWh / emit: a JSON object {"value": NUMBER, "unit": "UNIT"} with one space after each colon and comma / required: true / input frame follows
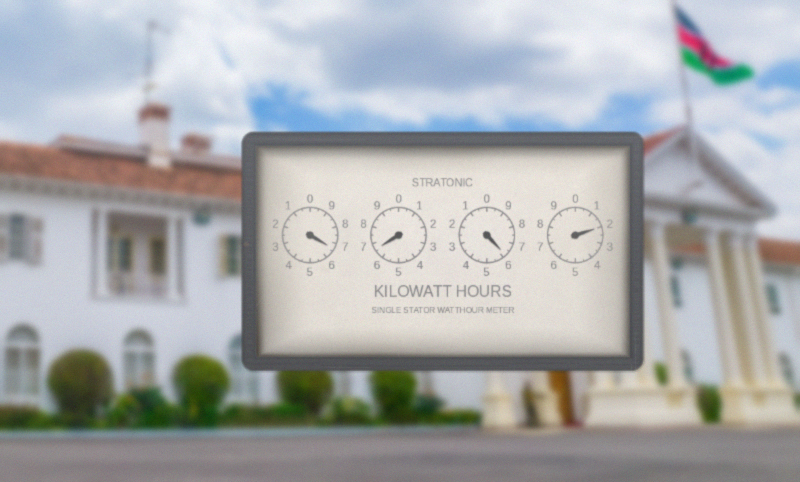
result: {"value": 6662, "unit": "kWh"}
